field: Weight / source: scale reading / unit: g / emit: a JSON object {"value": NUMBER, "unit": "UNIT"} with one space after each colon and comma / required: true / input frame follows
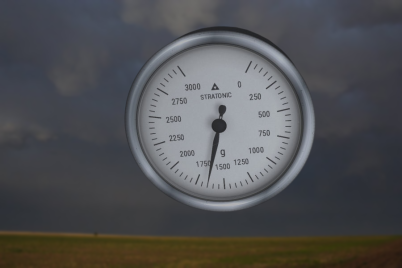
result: {"value": 1650, "unit": "g"}
